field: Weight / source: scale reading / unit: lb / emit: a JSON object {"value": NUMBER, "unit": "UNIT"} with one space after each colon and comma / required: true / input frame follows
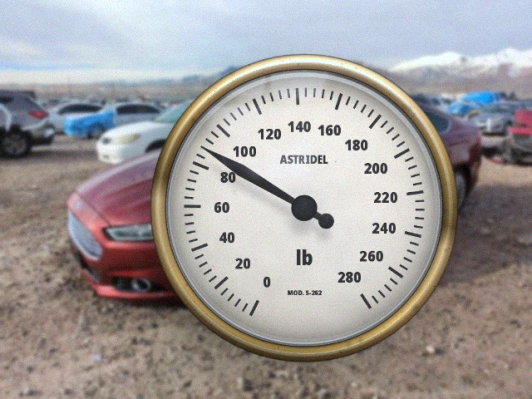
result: {"value": 88, "unit": "lb"}
